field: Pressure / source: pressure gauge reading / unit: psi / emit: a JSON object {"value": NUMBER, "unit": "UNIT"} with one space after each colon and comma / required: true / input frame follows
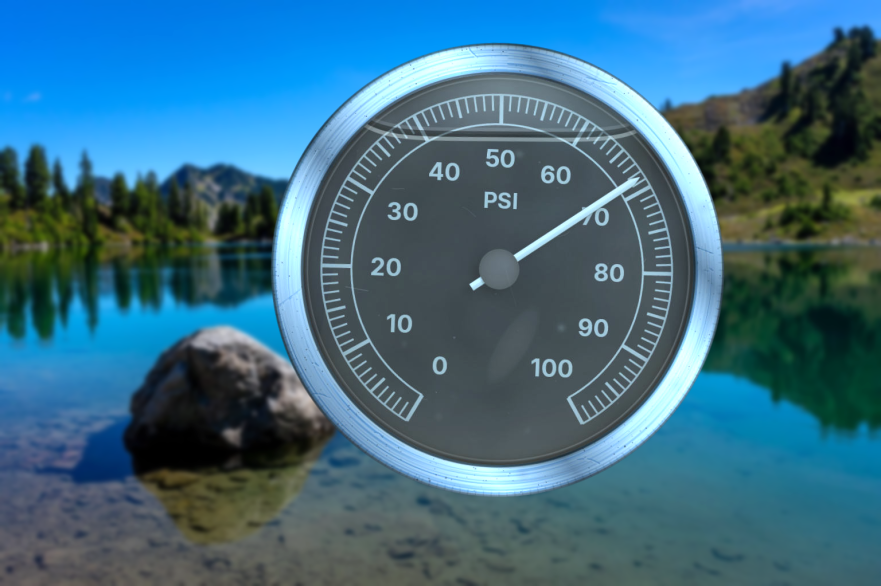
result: {"value": 68.5, "unit": "psi"}
